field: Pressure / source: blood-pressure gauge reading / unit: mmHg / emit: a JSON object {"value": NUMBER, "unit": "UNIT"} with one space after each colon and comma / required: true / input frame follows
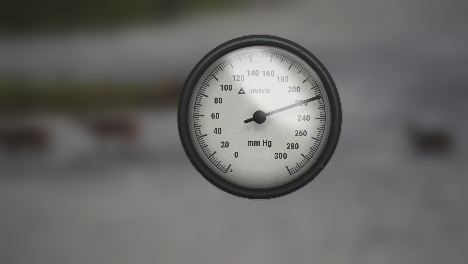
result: {"value": 220, "unit": "mmHg"}
